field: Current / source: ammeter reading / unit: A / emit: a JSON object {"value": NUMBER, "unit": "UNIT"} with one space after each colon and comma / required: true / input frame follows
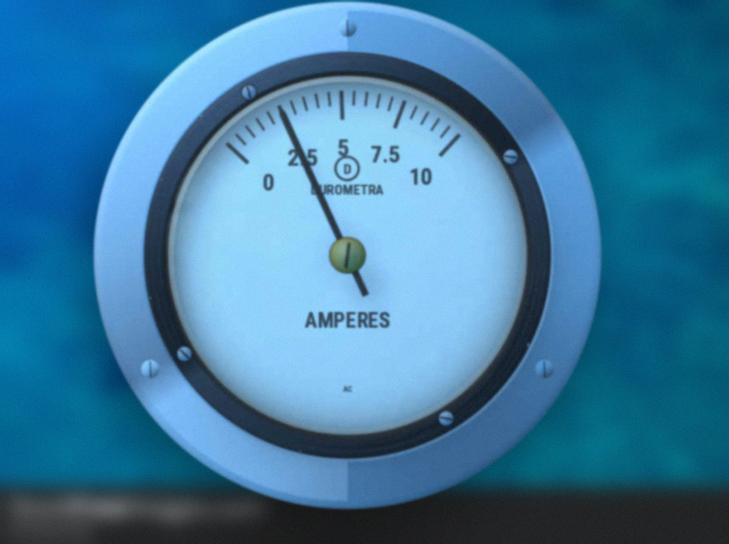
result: {"value": 2.5, "unit": "A"}
